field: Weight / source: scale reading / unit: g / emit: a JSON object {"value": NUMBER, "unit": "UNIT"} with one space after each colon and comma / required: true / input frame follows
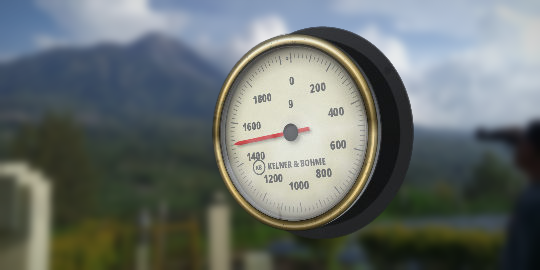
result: {"value": 1500, "unit": "g"}
